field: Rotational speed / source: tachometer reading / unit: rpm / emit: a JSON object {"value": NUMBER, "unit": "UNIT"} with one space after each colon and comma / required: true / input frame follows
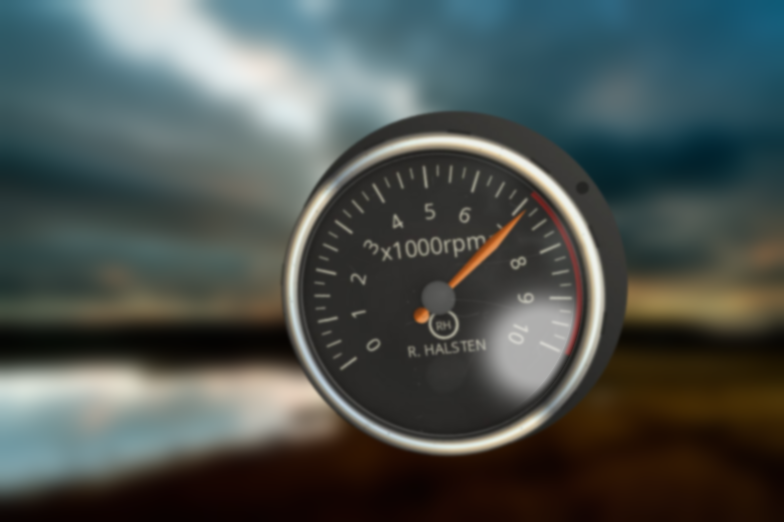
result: {"value": 7125, "unit": "rpm"}
